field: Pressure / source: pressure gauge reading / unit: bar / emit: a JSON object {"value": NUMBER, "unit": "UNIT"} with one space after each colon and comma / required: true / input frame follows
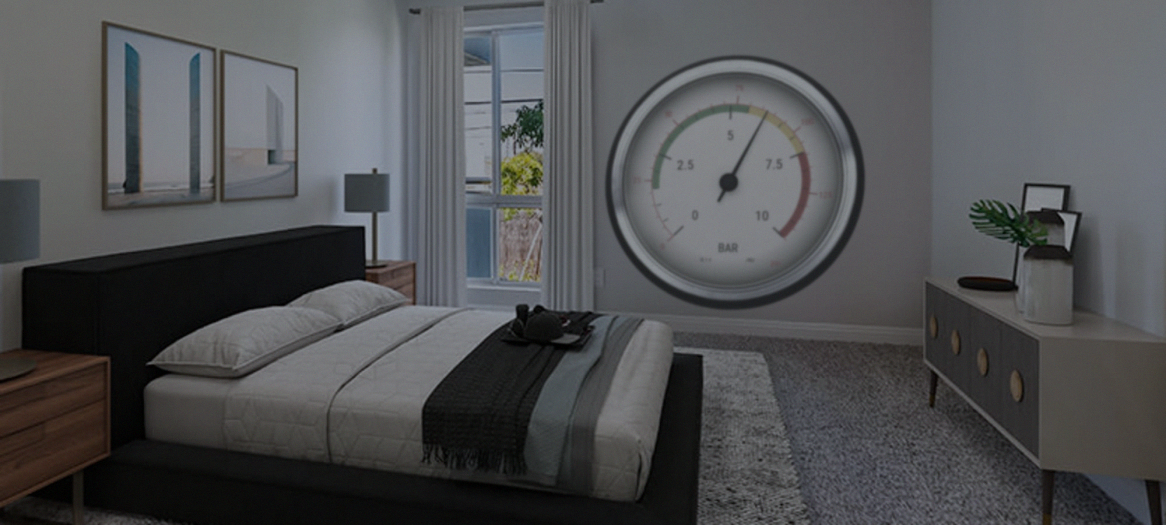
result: {"value": 6, "unit": "bar"}
